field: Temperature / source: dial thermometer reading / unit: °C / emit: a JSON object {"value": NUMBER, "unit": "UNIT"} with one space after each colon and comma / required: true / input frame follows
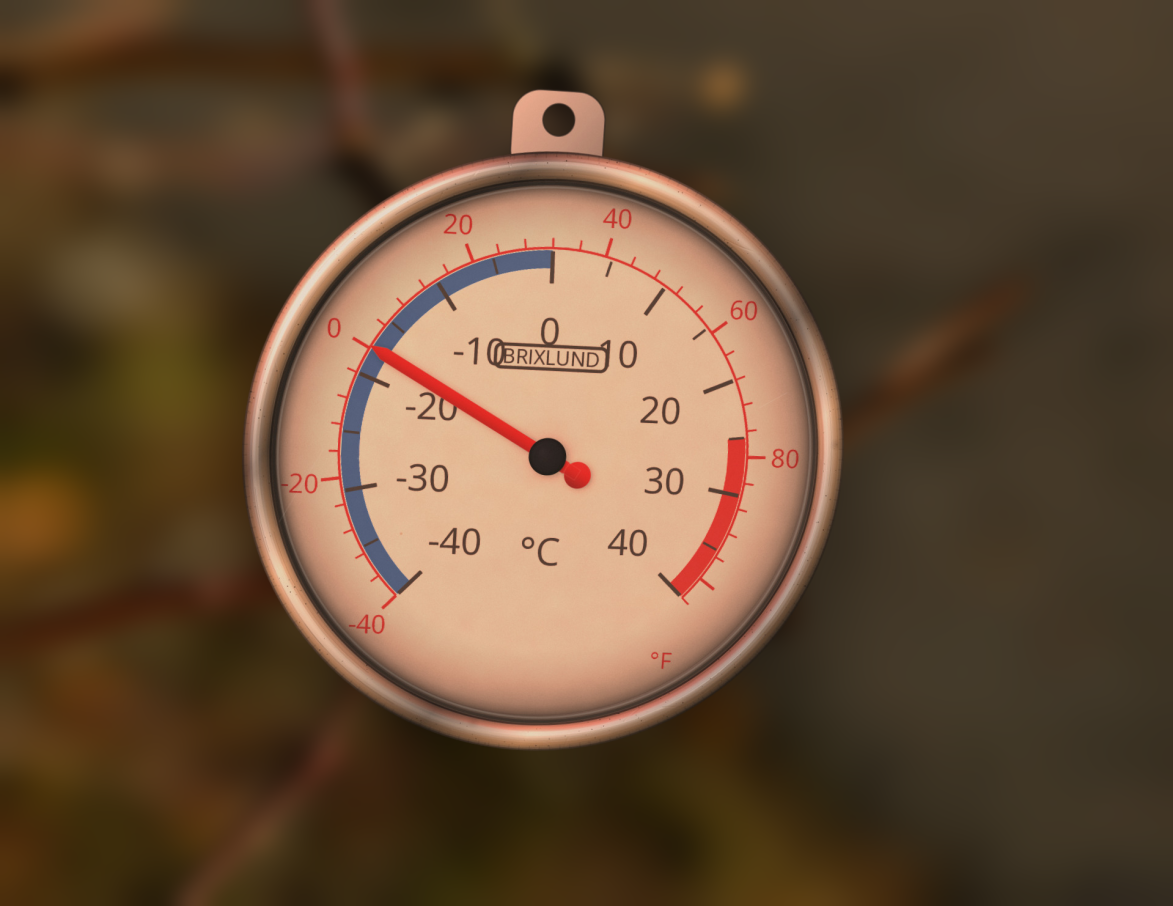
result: {"value": -17.5, "unit": "°C"}
